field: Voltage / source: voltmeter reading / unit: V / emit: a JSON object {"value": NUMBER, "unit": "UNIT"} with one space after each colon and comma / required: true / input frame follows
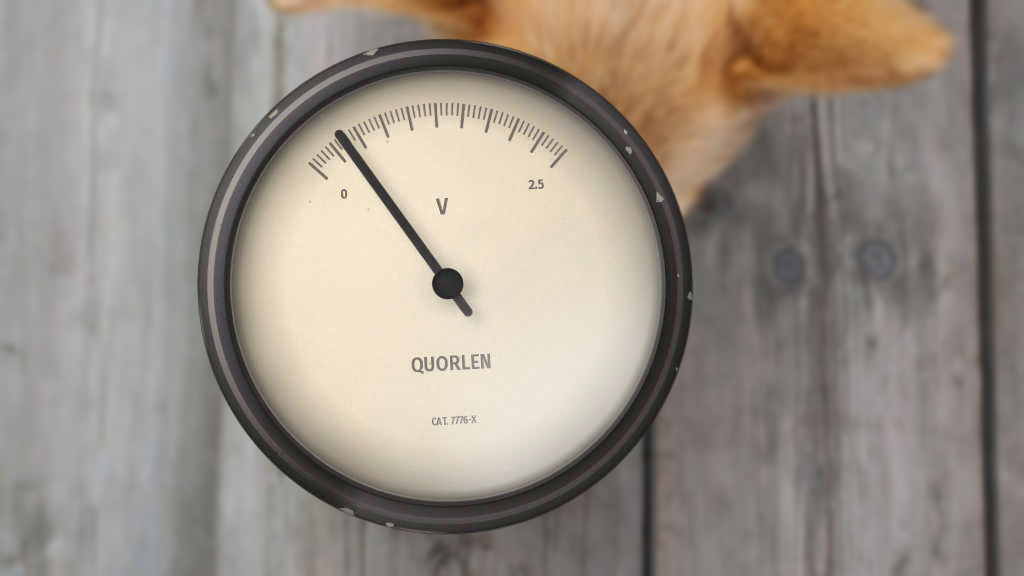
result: {"value": 0.35, "unit": "V"}
